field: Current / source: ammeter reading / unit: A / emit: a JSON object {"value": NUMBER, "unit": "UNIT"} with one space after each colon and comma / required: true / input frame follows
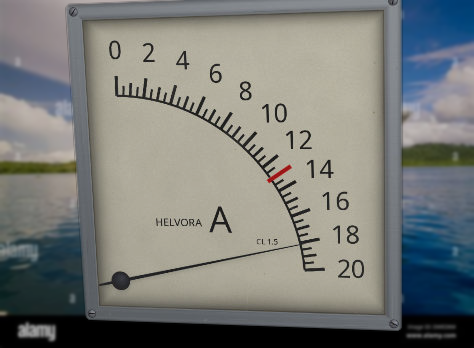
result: {"value": 18, "unit": "A"}
